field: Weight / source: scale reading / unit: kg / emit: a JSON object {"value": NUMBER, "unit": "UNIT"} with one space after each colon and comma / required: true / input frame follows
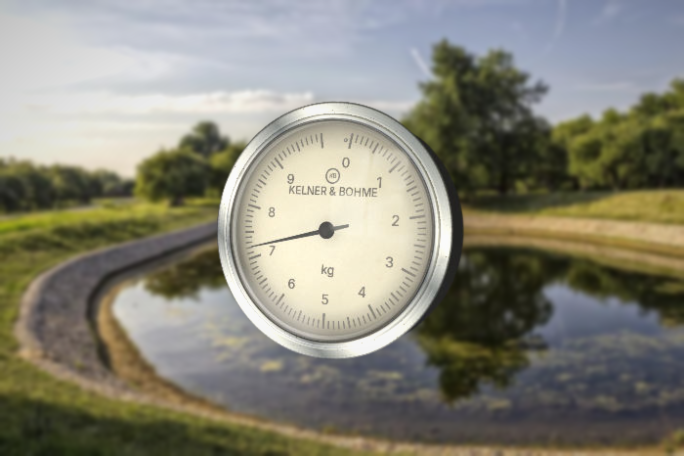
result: {"value": 7.2, "unit": "kg"}
